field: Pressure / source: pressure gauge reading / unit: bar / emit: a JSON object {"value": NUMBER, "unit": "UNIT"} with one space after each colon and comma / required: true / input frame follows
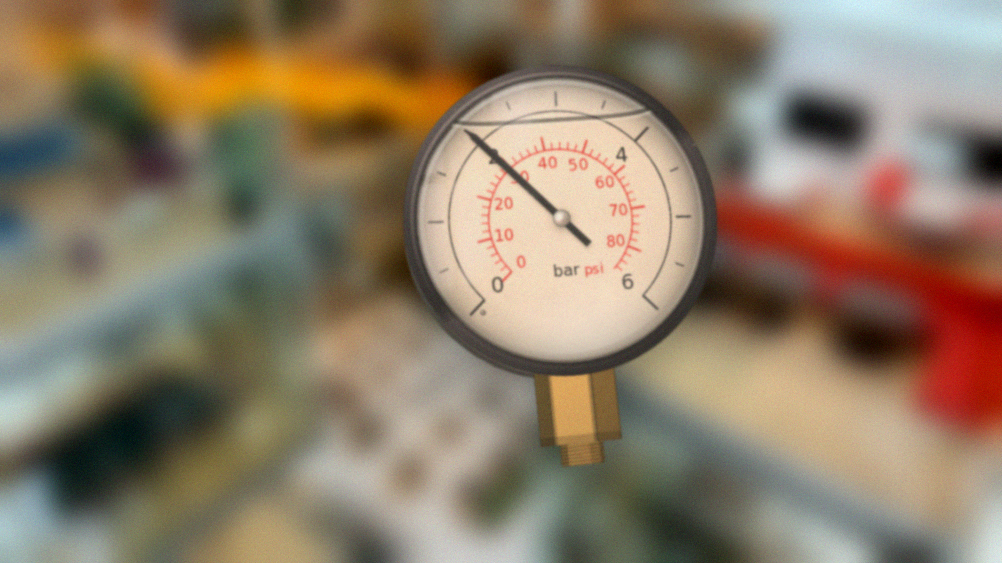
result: {"value": 2, "unit": "bar"}
